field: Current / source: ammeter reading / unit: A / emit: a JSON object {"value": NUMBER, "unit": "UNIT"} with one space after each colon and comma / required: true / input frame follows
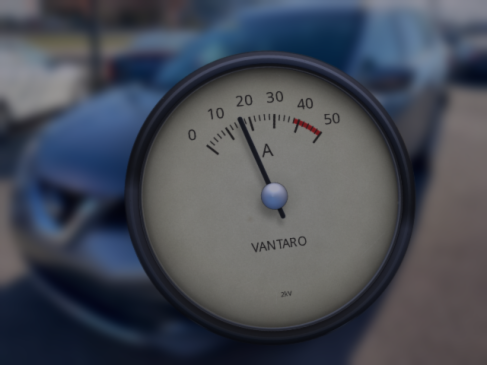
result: {"value": 16, "unit": "A"}
